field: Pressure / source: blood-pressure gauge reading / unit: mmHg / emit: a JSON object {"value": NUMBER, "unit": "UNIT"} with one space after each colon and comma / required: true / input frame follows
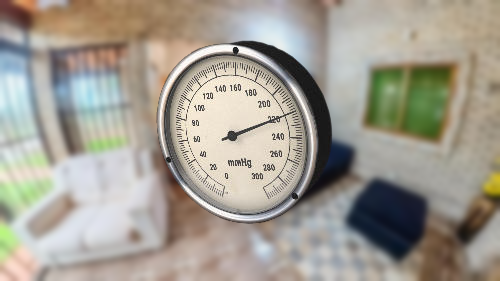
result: {"value": 220, "unit": "mmHg"}
